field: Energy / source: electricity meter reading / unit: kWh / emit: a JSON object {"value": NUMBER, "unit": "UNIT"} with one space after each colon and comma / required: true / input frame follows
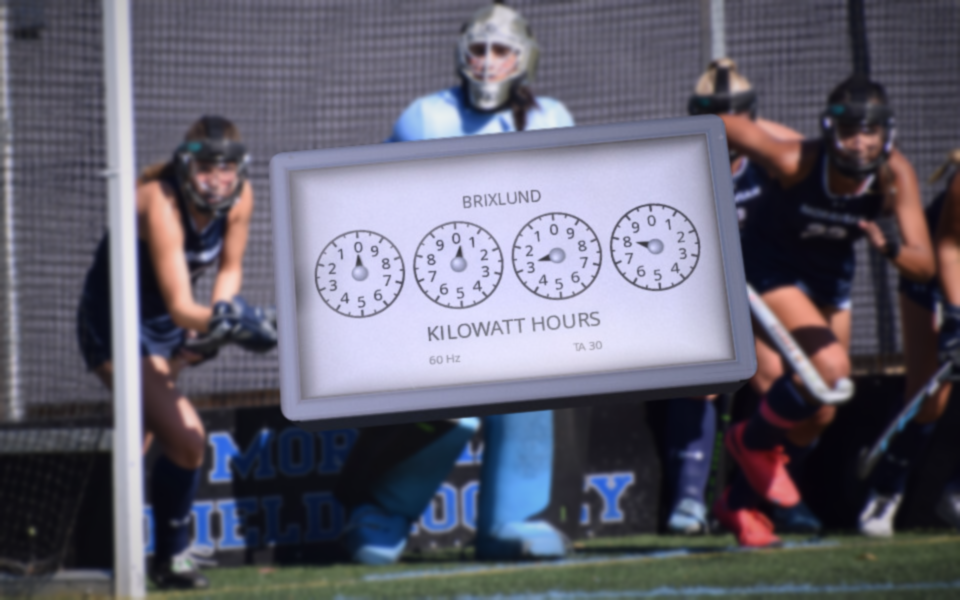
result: {"value": 28, "unit": "kWh"}
